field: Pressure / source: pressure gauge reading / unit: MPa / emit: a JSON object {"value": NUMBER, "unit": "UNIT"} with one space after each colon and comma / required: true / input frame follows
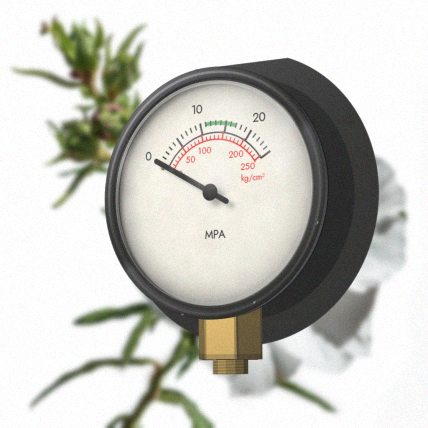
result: {"value": 0, "unit": "MPa"}
